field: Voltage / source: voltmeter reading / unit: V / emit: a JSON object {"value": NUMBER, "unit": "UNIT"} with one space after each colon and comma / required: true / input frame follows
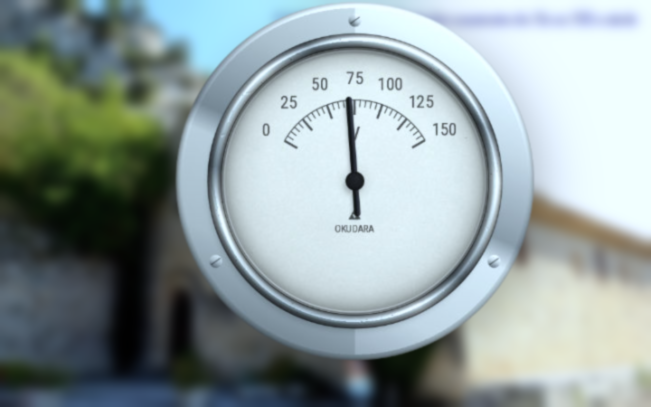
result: {"value": 70, "unit": "V"}
